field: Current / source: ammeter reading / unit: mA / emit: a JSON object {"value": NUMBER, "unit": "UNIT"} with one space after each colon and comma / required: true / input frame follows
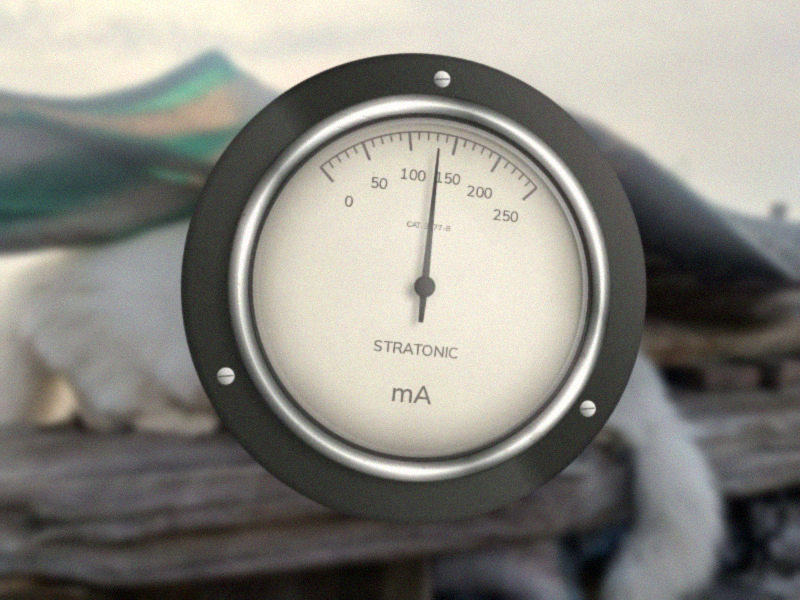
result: {"value": 130, "unit": "mA"}
